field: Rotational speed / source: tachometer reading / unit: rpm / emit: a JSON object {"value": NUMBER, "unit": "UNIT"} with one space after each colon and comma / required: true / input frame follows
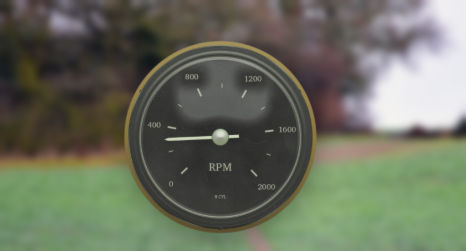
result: {"value": 300, "unit": "rpm"}
